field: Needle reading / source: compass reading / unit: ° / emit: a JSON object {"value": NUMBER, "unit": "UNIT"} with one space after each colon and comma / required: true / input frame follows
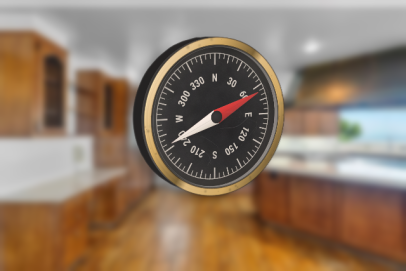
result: {"value": 65, "unit": "°"}
